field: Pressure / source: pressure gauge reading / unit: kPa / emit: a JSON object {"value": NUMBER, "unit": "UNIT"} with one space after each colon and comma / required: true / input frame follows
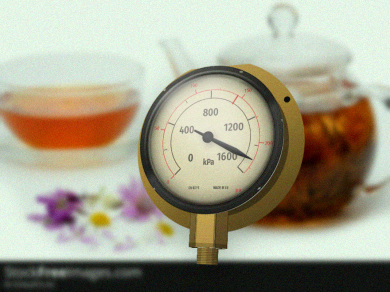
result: {"value": 1500, "unit": "kPa"}
